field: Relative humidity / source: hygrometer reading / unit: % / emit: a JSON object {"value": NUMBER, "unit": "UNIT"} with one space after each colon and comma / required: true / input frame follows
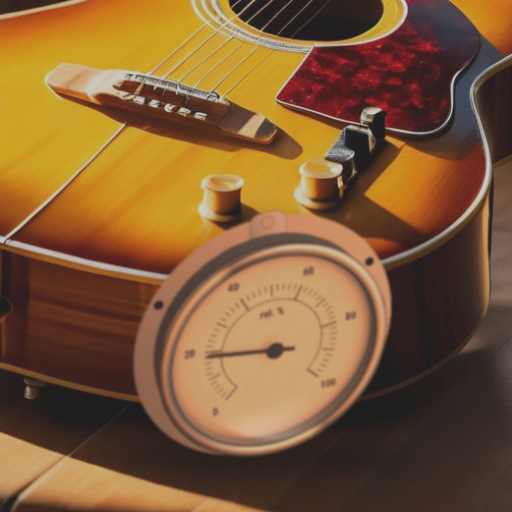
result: {"value": 20, "unit": "%"}
